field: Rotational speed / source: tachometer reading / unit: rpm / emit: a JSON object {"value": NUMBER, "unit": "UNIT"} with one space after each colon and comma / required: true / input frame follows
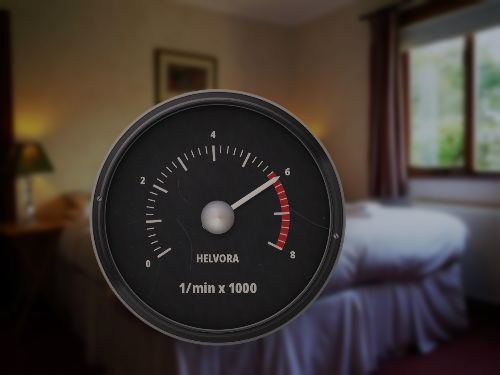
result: {"value": 6000, "unit": "rpm"}
